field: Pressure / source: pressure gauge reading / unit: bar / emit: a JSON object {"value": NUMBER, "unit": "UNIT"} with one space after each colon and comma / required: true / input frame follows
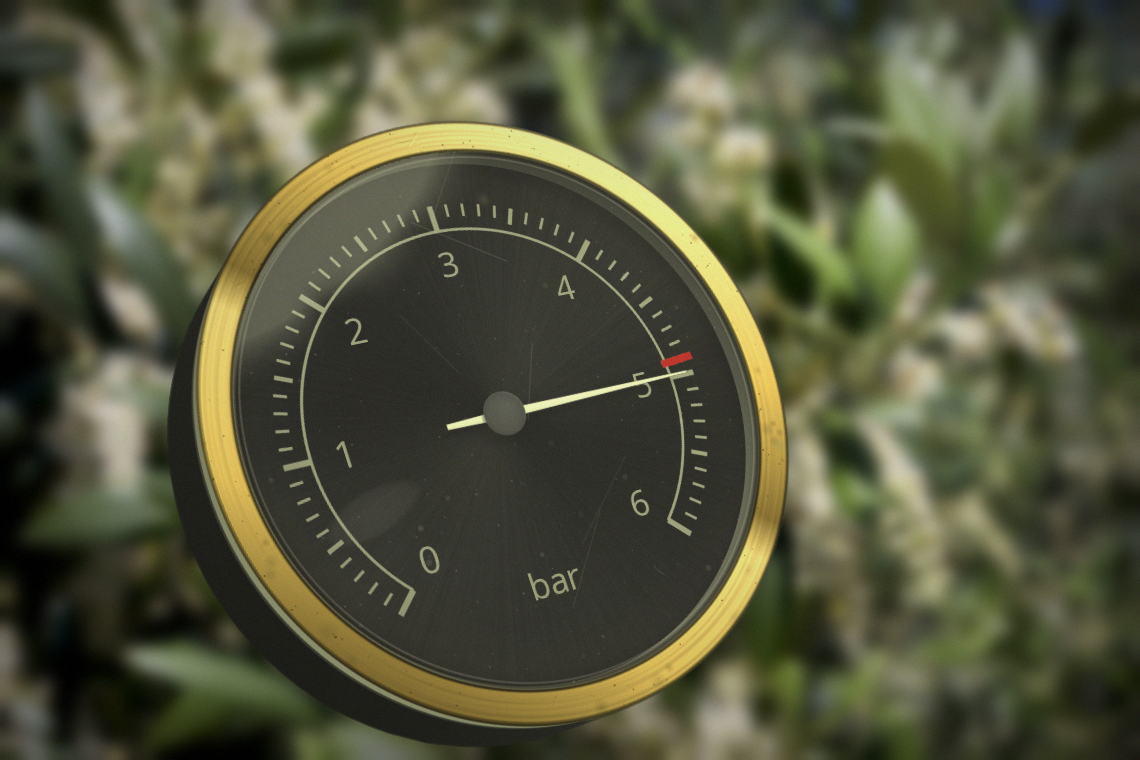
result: {"value": 5, "unit": "bar"}
